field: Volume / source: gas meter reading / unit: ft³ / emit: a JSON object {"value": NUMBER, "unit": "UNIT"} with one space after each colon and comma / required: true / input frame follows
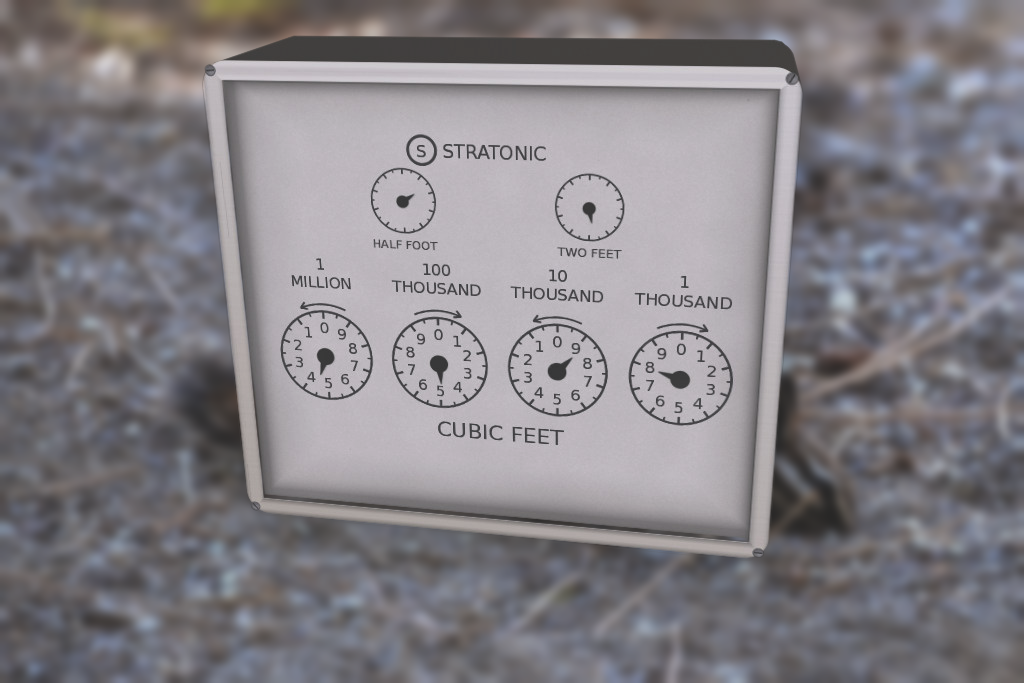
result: {"value": 448800, "unit": "ft³"}
